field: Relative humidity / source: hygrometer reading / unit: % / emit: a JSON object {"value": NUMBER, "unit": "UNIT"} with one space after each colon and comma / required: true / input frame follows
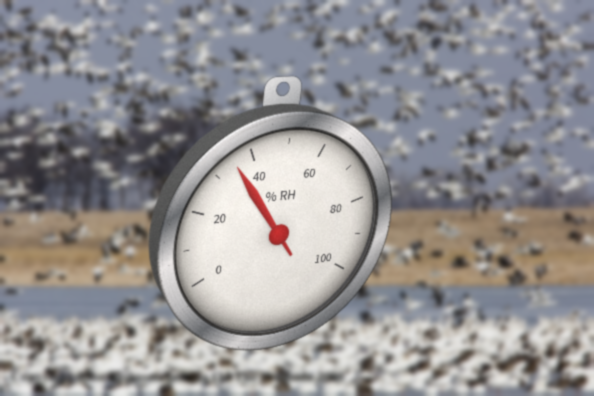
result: {"value": 35, "unit": "%"}
